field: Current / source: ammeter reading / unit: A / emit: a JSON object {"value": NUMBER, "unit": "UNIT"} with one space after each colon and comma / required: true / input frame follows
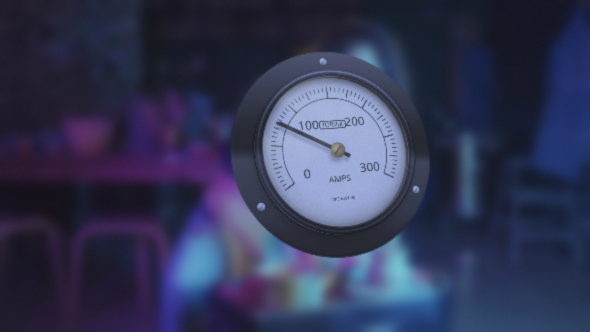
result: {"value": 75, "unit": "A"}
